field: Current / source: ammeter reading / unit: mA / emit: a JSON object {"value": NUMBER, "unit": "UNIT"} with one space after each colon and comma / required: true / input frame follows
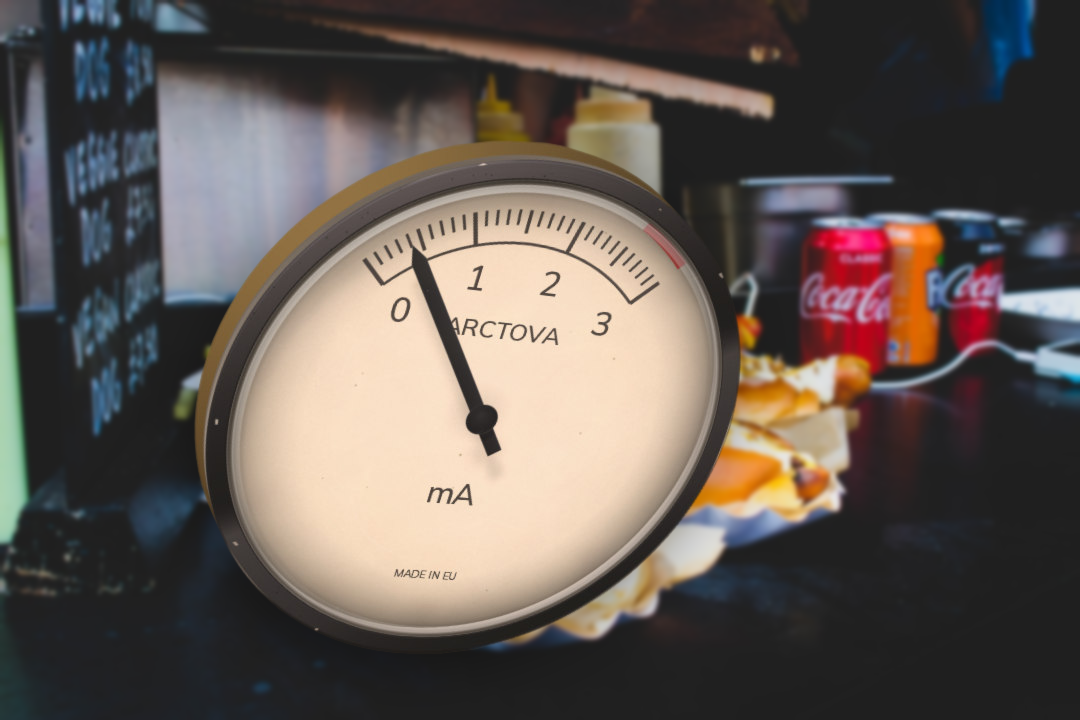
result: {"value": 0.4, "unit": "mA"}
